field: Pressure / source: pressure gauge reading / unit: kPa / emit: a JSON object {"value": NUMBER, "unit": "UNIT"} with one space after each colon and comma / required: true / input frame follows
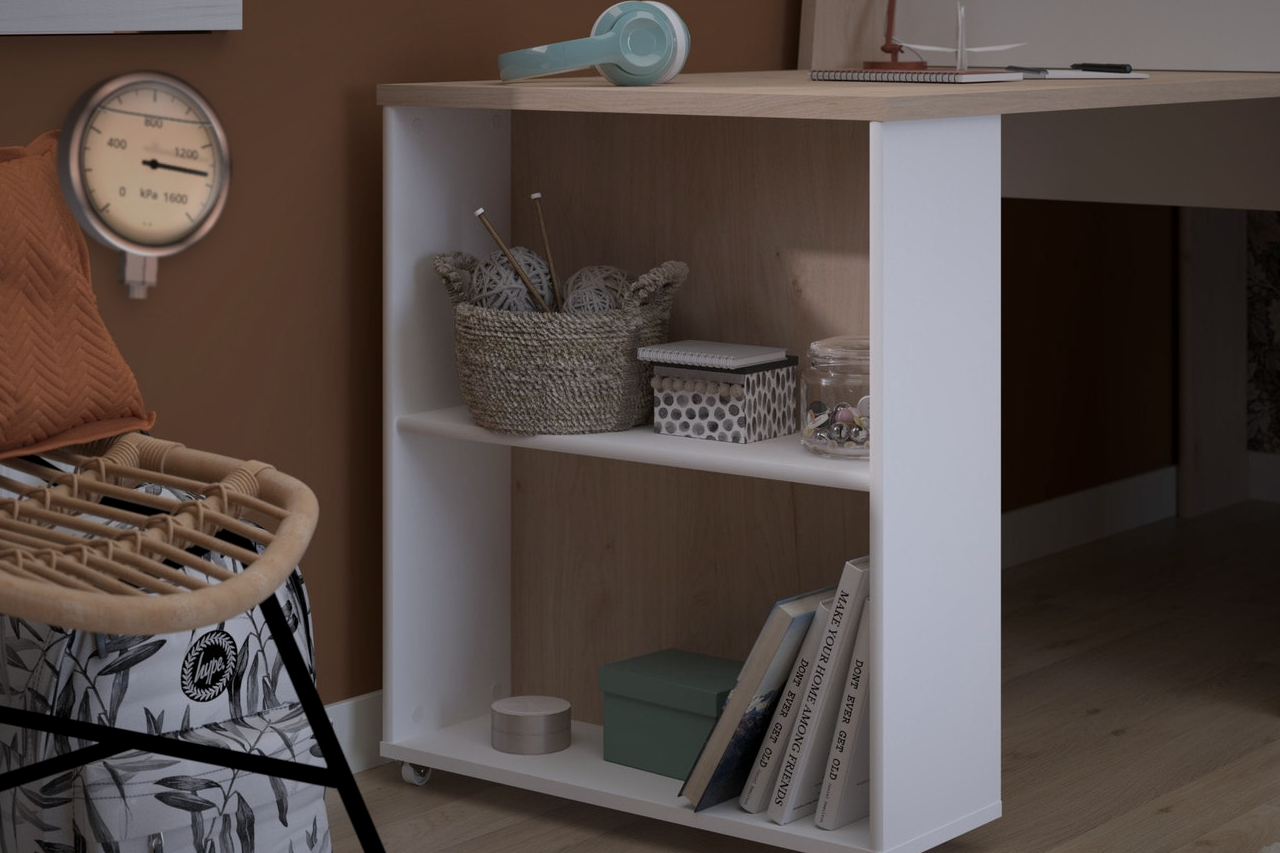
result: {"value": 1350, "unit": "kPa"}
